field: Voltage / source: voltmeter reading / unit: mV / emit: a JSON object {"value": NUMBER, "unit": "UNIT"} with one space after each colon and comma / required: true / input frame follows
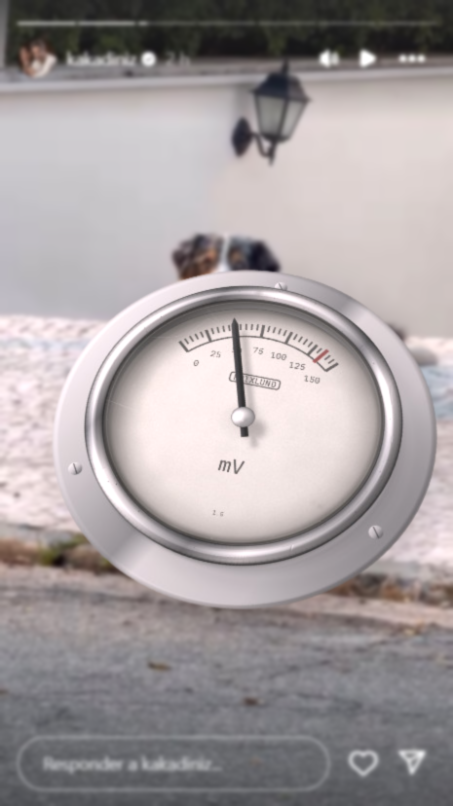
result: {"value": 50, "unit": "mV"}
